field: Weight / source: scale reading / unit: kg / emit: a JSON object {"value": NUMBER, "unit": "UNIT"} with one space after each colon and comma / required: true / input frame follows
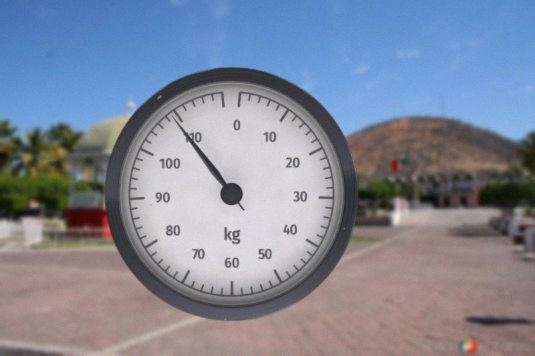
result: {"value": 109, "unit": "kg"}
